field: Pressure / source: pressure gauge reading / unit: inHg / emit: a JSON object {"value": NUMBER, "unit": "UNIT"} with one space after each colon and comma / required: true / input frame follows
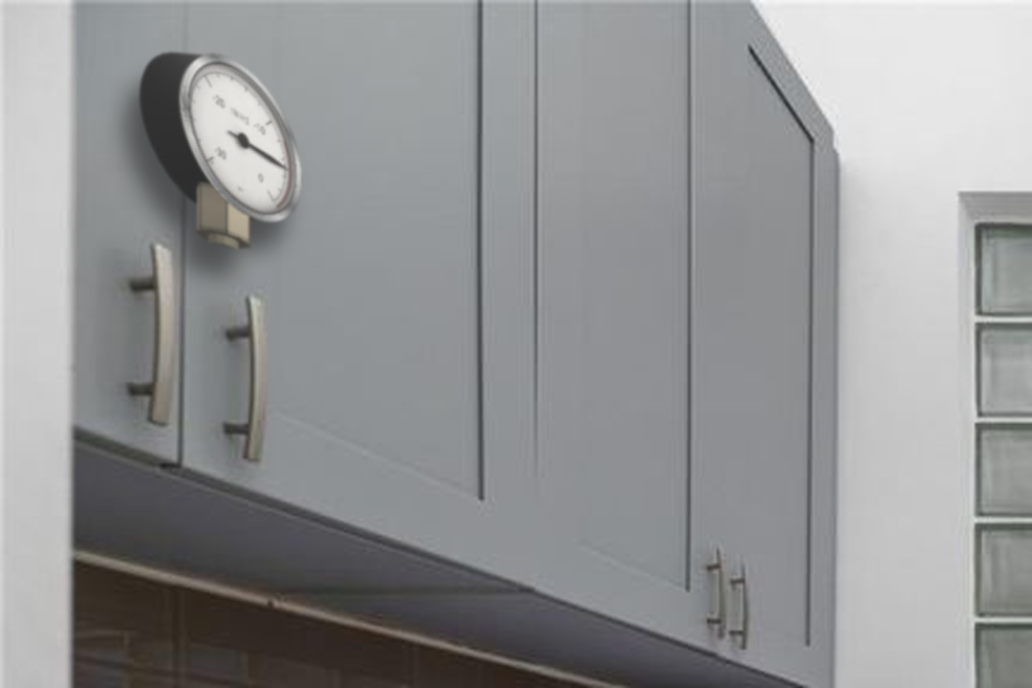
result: {"value": -5, "unit": "inHg"}
